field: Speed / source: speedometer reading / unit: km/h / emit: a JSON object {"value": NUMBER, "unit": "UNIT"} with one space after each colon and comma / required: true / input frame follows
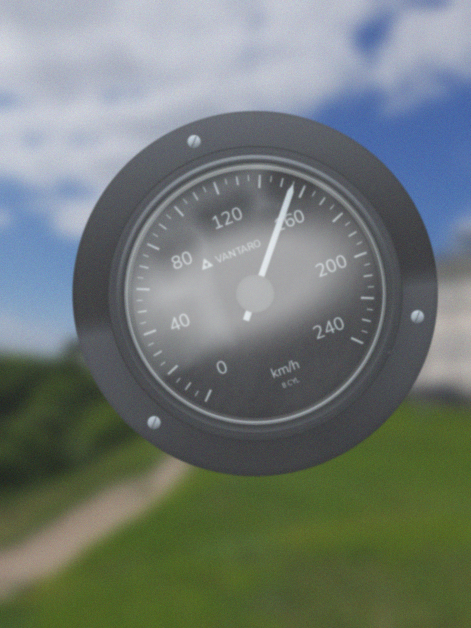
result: {"value": 155, "unit": "km/h"}
